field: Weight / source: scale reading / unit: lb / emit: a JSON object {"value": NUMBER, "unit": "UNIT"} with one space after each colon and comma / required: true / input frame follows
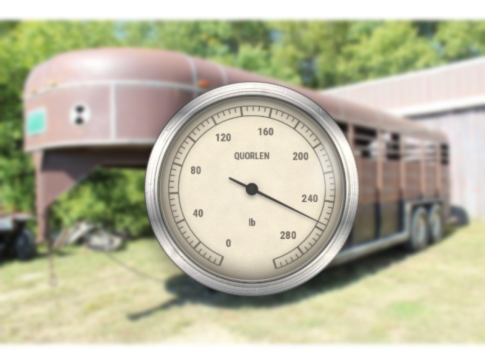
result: {"value": 256, "unit": "lb"}
